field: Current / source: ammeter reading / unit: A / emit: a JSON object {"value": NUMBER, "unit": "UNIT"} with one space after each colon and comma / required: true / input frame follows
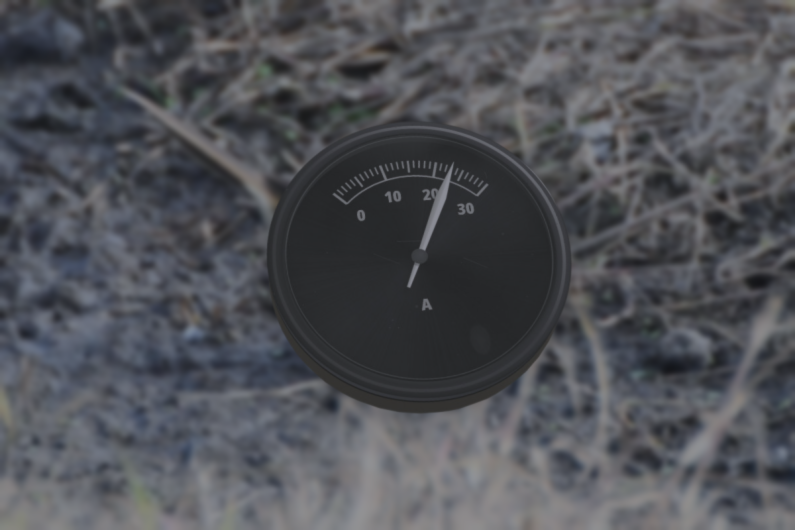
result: {"value": 23, "unit": "A"}
